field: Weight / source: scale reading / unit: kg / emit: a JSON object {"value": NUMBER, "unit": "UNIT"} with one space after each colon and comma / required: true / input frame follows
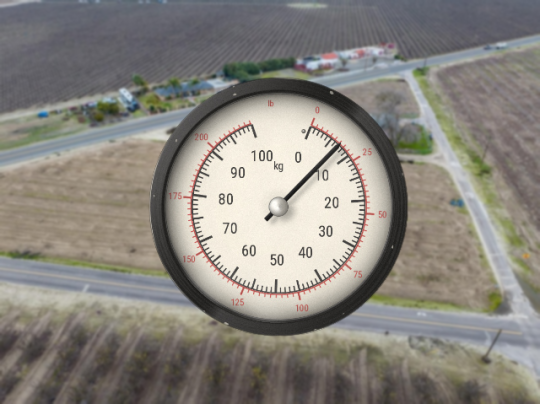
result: {"value": 7, "unit": "kg"}
